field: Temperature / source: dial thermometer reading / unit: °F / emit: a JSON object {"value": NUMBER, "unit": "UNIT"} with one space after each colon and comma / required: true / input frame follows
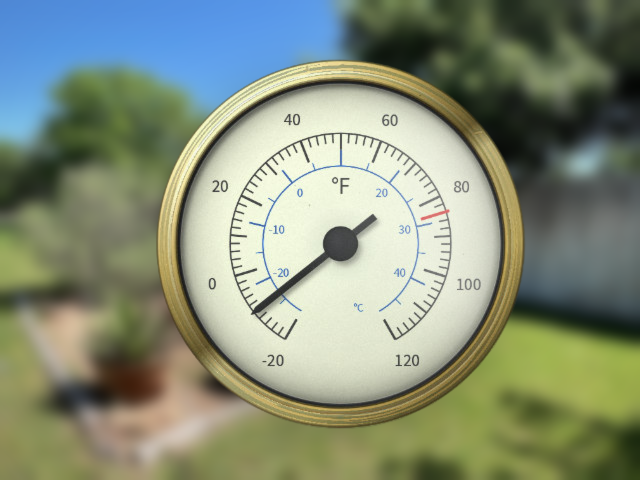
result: {"value": -10, "unit": "°F"}
